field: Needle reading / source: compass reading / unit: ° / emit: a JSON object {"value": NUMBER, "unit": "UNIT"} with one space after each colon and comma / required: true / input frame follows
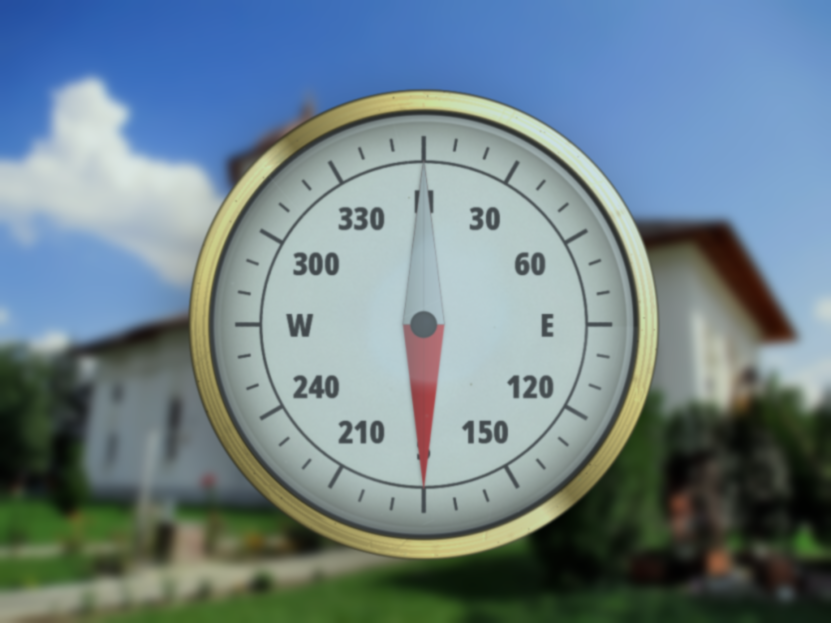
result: {"value": 180, "unit": "°"}
